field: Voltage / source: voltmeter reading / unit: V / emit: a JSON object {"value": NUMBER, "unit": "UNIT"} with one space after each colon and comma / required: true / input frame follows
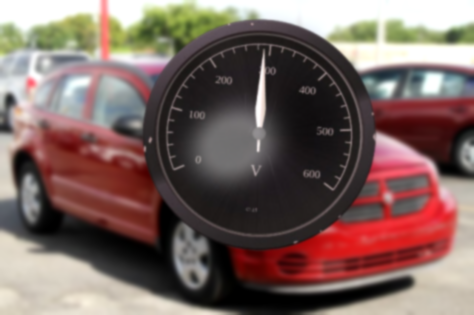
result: {"value": 290, "unit": "V"}
